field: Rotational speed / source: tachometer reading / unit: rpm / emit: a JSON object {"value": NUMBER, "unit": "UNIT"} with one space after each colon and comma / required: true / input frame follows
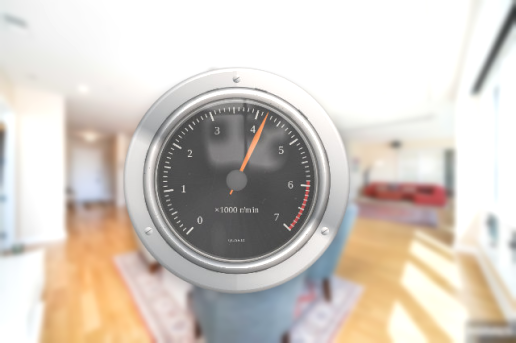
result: {"value": 4200, "unit": "rpm"}
